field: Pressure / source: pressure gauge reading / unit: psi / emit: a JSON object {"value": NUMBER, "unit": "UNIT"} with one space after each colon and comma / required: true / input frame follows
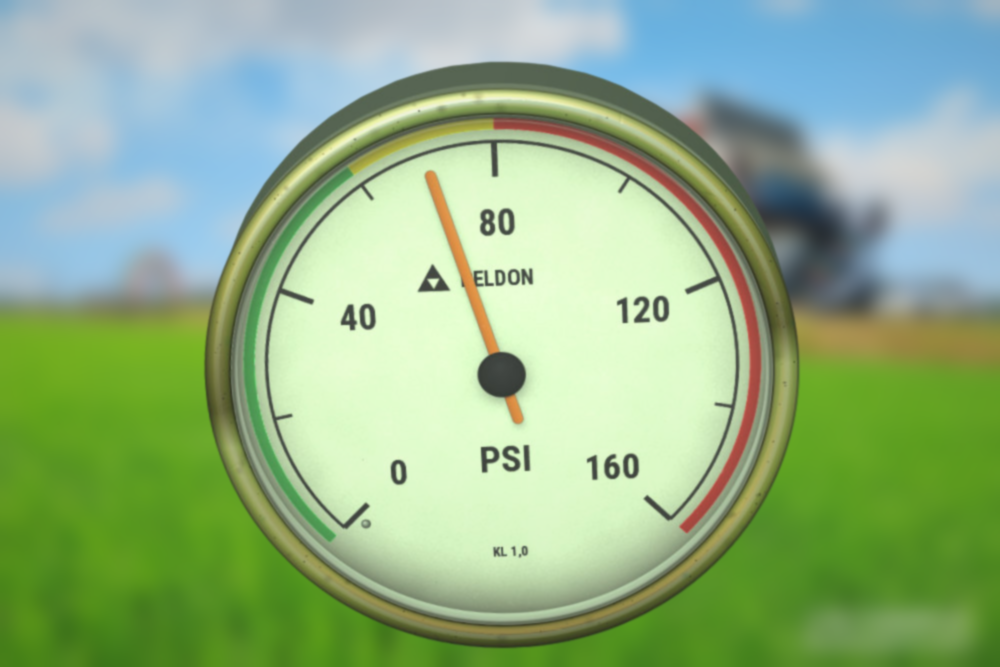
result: {"value": 70, "unit": "psi"}
